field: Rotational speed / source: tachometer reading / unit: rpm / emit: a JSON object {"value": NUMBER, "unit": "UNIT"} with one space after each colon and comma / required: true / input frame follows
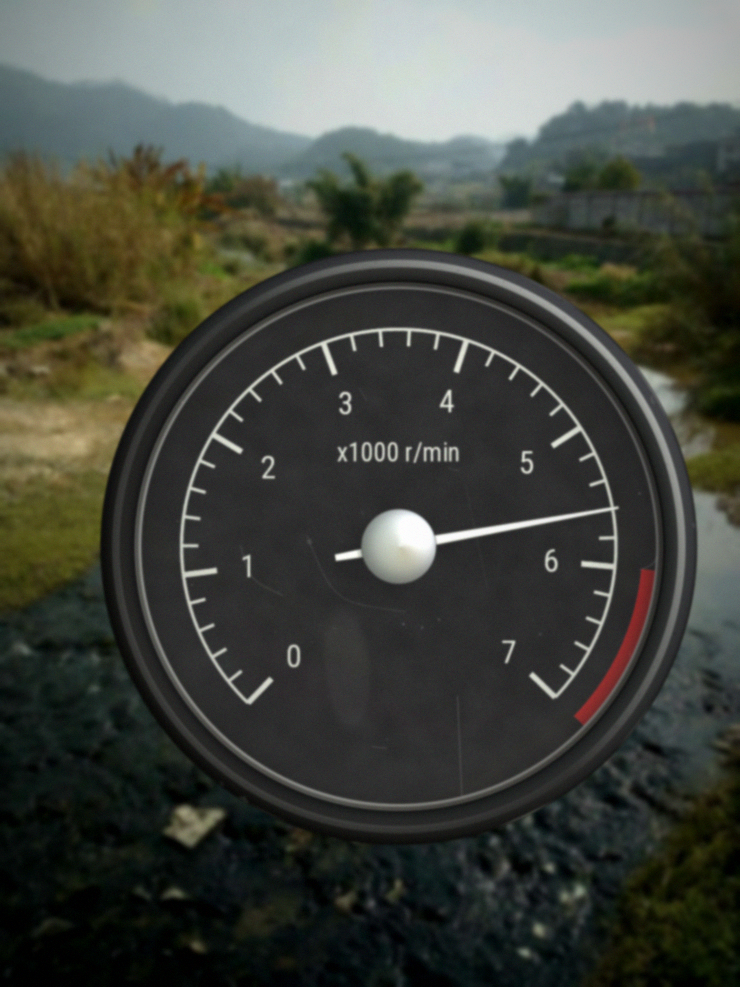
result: {"value": 5600, "unit": "rpm"}
